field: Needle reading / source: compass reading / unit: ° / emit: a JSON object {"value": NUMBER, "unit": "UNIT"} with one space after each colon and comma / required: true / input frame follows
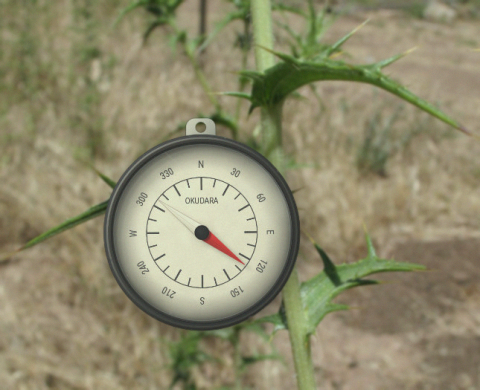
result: {"value": 127.5, "unit": "°"}
